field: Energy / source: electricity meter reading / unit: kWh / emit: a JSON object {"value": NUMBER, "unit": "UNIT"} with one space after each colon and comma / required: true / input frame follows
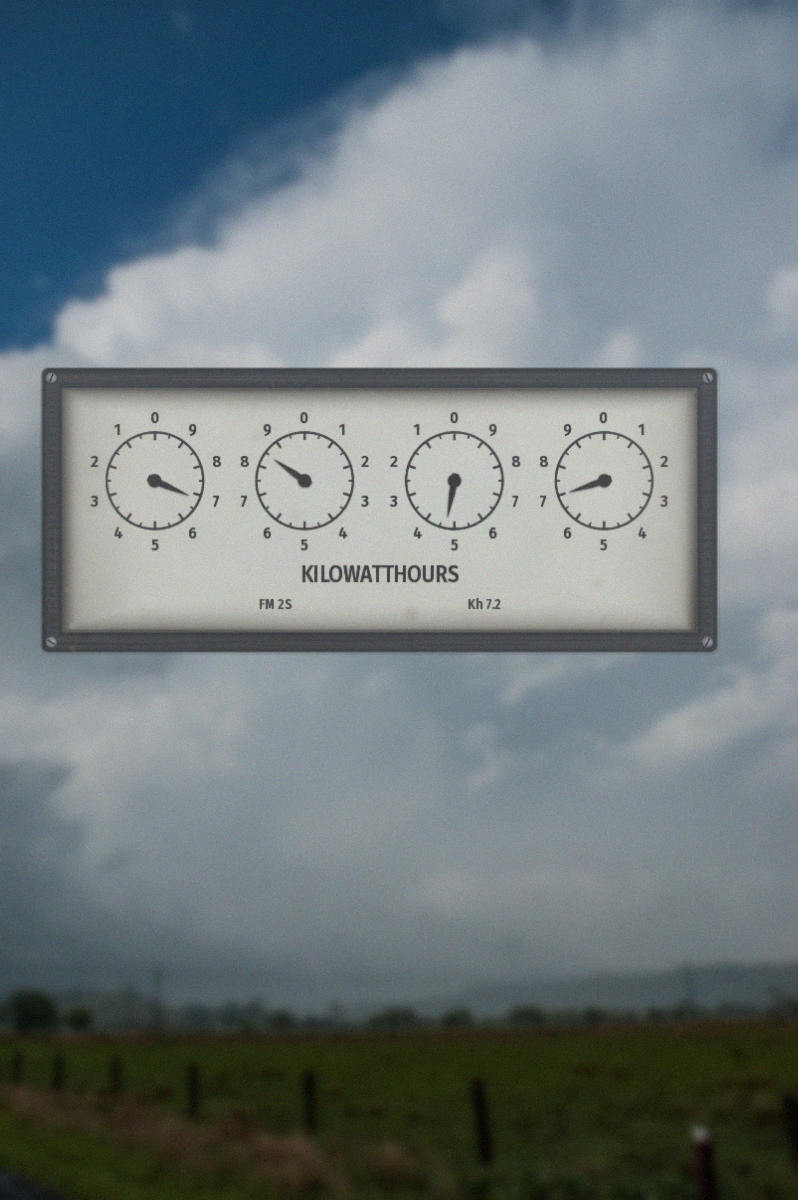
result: {"value": 6847, "unit": "kWh"}
